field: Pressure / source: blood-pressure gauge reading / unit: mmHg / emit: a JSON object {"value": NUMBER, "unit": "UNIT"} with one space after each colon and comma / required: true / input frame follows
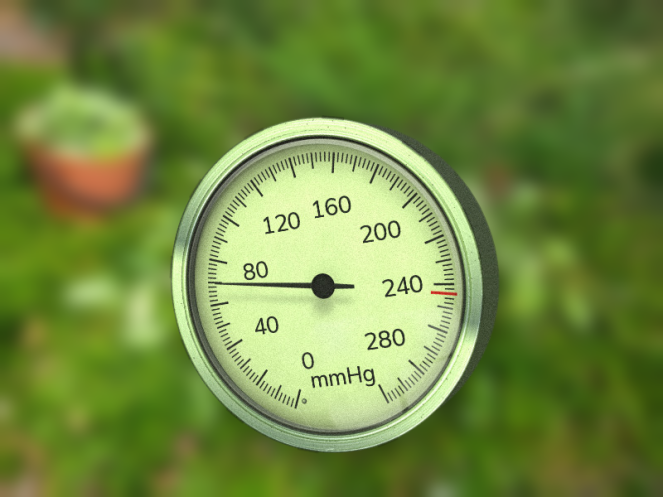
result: {"value": 70, "unit": "mmHg"}
